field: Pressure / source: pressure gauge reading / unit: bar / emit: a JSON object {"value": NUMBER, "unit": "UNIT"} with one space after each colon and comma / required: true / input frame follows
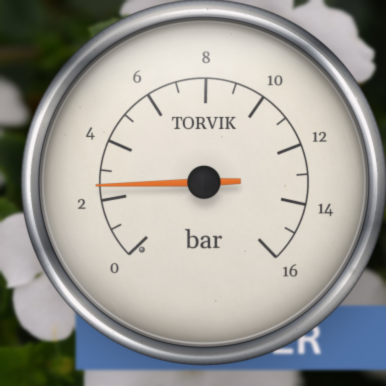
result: {"value": 2.5, "unit": "bar"}
